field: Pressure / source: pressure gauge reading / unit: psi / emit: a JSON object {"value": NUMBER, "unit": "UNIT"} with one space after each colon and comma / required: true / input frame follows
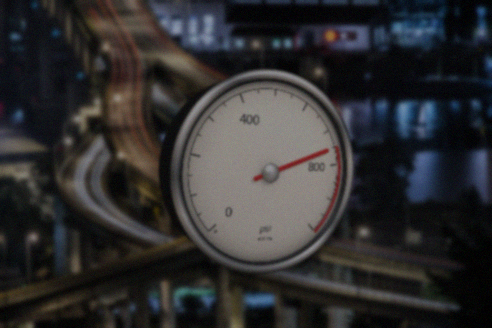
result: {"value": 750, "unit": "psi"}
